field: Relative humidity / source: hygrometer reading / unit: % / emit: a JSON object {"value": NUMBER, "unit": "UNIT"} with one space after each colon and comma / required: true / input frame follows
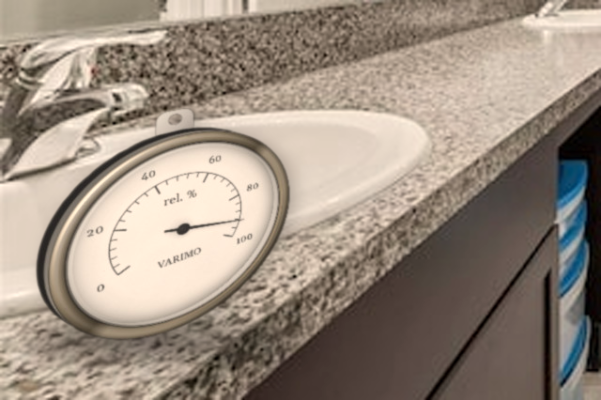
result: {"value": 92, "unit": "%"}
